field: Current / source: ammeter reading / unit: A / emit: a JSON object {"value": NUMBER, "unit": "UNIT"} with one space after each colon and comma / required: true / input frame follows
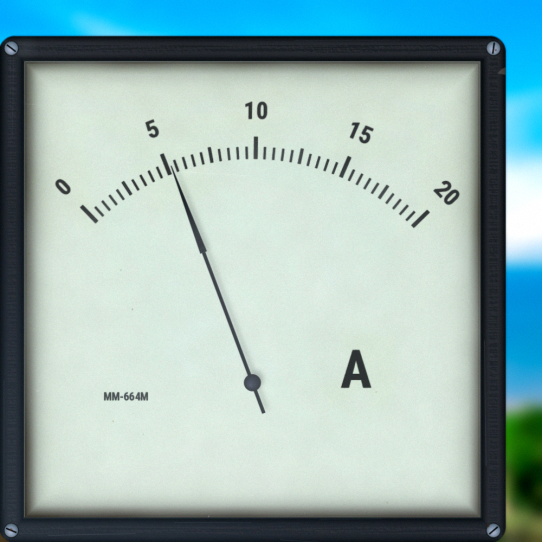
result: {"value": 5.25, "unit": "A"}
